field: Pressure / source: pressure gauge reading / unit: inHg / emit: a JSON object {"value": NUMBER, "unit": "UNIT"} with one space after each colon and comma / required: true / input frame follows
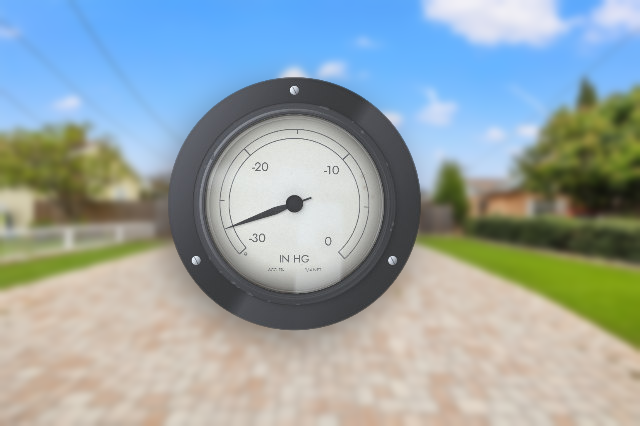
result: {"value": -27.5, "unit": "inHg"}
